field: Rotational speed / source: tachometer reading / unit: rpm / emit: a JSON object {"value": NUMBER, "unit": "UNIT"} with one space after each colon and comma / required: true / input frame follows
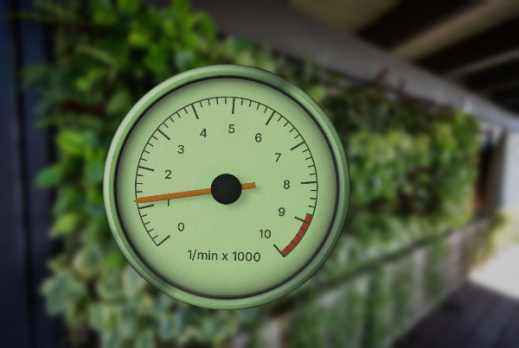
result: {"value": 1200, "unit": "rpm"}
